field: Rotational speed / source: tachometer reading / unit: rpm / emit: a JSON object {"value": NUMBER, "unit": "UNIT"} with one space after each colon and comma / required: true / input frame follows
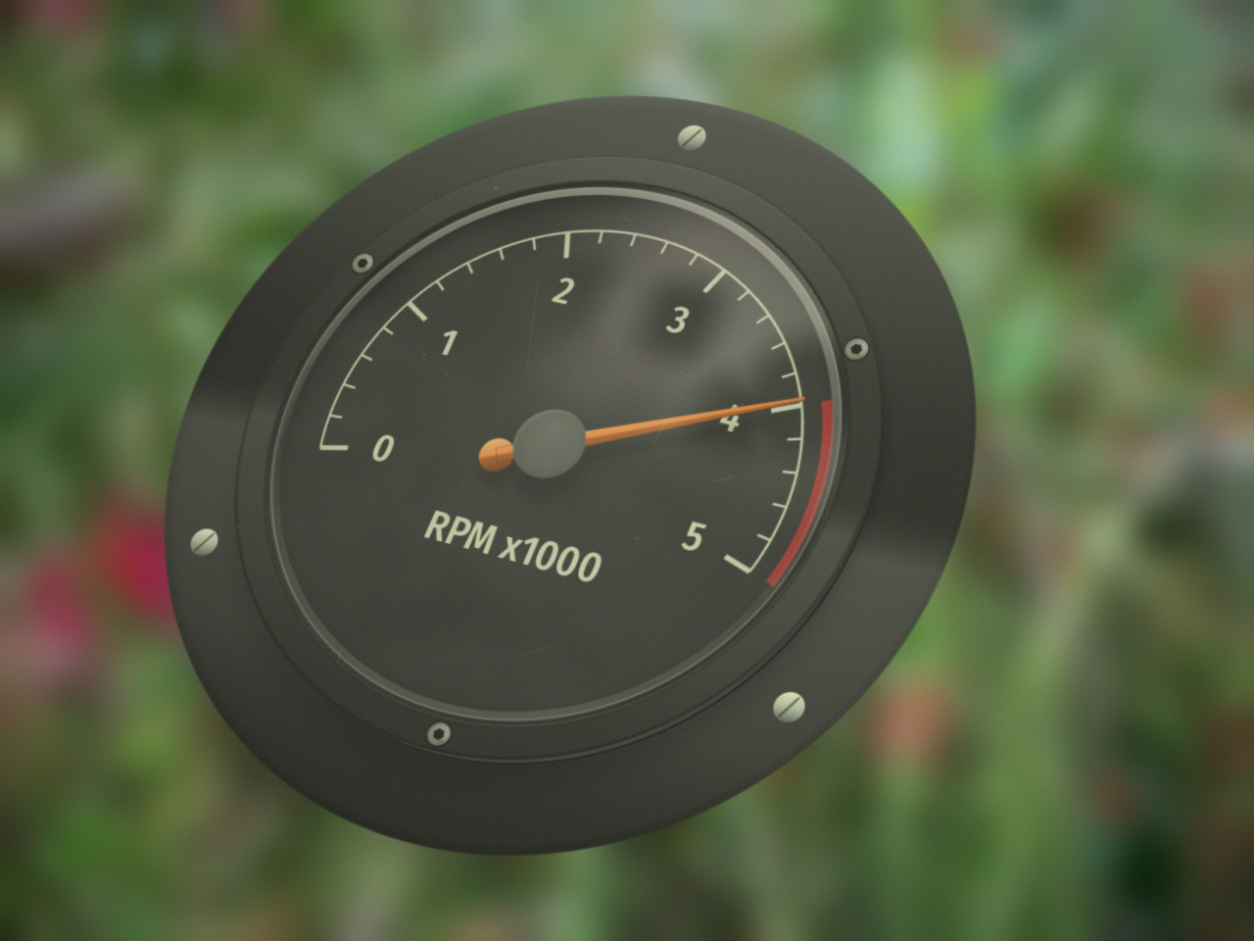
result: {"value": 4000, "unit": "rpm"}
